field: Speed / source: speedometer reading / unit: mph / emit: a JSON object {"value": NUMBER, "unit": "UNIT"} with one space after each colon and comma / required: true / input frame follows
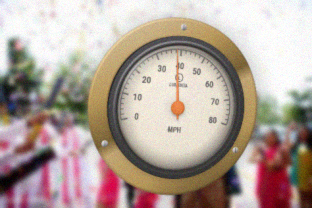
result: {"value": 38, "unit": "mph"}
